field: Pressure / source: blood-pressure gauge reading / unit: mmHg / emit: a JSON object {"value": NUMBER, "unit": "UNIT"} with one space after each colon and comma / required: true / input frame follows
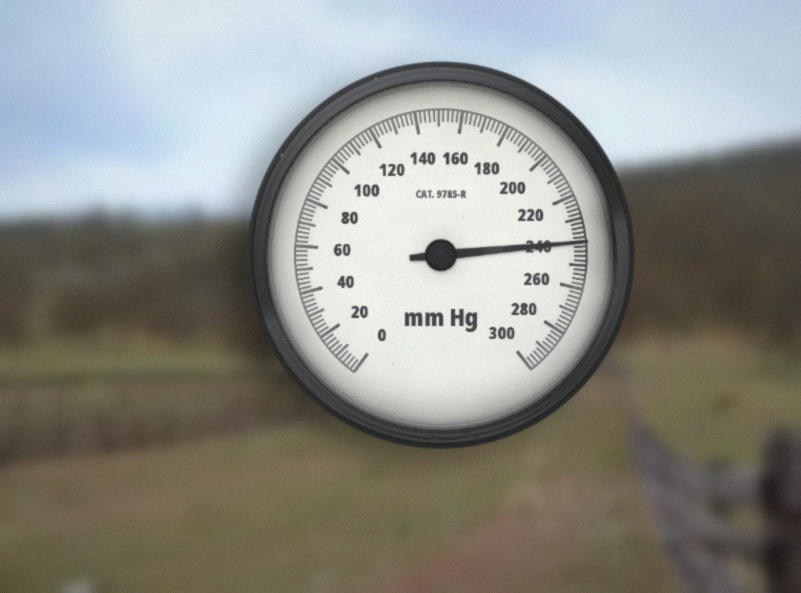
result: {"value": 240, "unit": "mmHg"}
